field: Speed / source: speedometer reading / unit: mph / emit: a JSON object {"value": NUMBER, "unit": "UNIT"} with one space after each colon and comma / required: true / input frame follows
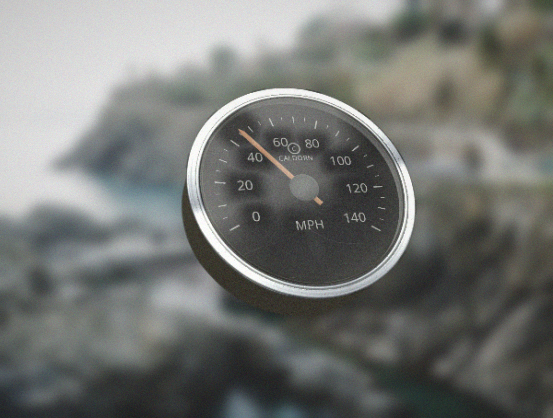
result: {"value": 45, "unit": "mph"}
